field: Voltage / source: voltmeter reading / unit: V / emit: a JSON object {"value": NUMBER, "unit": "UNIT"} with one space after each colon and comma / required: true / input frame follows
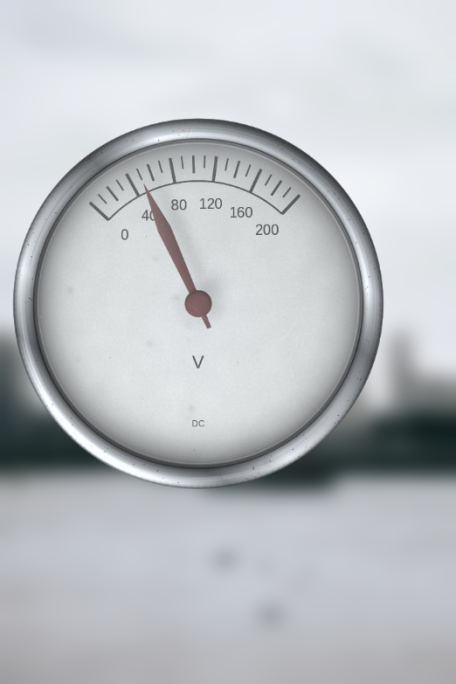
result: {"value": 50, "unit": "V"}
